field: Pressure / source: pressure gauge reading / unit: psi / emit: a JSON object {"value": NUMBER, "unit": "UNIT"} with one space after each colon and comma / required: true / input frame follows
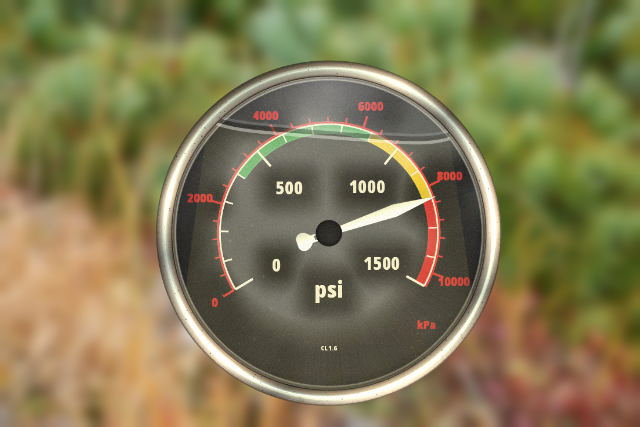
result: {"value": 1200, "unit": "psi"}
